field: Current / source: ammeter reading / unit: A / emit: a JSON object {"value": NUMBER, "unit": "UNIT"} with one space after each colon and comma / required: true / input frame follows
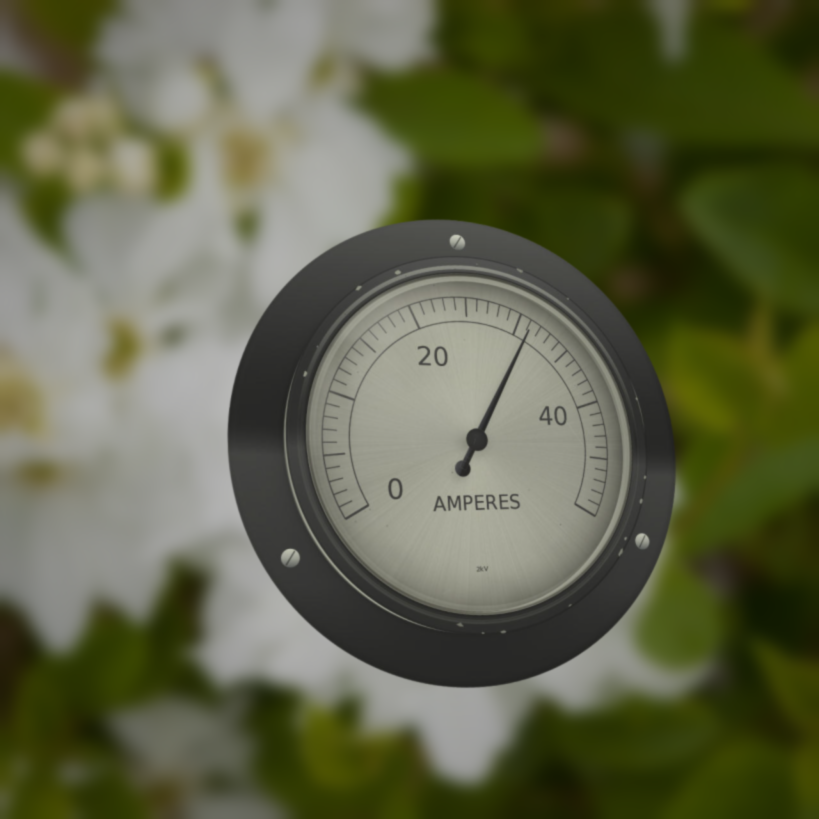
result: {"value": 31, "unit": "A"}
